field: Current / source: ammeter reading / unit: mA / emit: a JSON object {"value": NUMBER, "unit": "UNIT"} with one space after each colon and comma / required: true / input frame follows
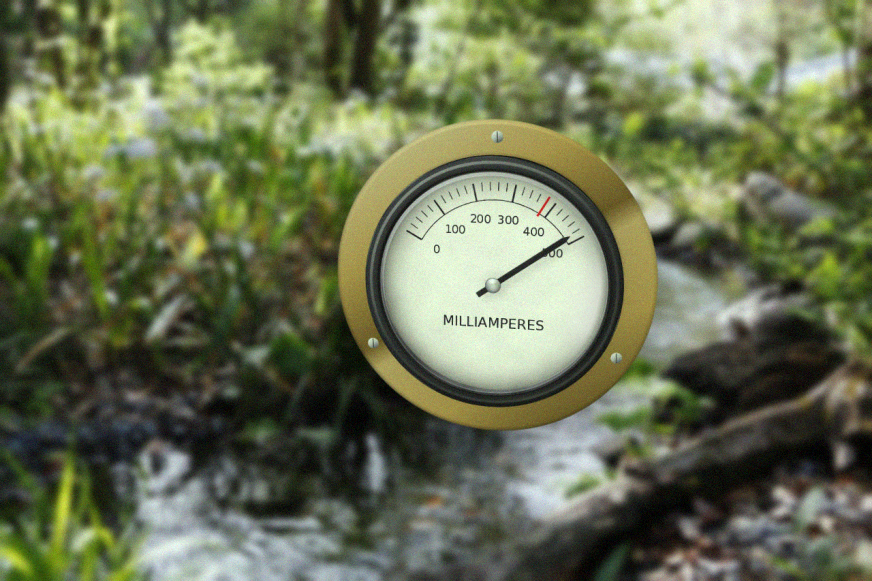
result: {"value": 480, "unit": "mA"}
